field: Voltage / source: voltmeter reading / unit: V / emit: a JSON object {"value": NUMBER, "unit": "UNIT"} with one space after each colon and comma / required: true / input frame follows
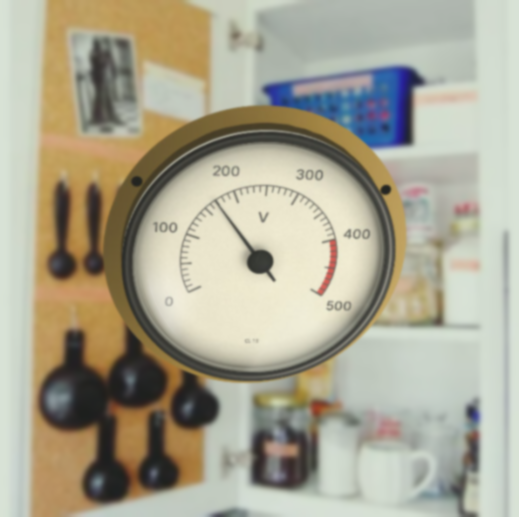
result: {"value": 170, "unit": "V"}
